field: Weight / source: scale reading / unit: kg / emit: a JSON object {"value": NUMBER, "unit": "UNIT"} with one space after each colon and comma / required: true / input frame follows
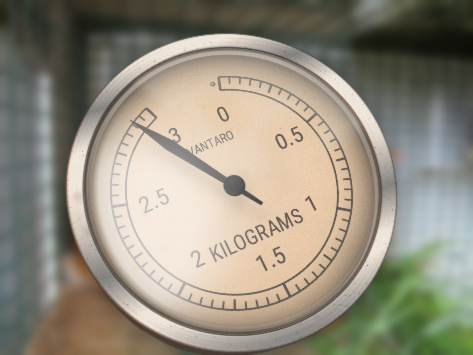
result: {"value": 2.9, "unit": "kg"}
